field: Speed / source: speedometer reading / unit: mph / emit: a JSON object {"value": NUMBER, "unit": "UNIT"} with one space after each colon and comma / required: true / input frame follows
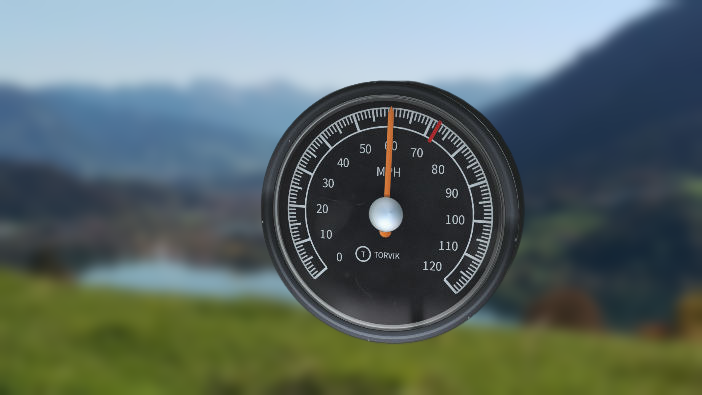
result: {"value": 60, "unit": "mph"}
